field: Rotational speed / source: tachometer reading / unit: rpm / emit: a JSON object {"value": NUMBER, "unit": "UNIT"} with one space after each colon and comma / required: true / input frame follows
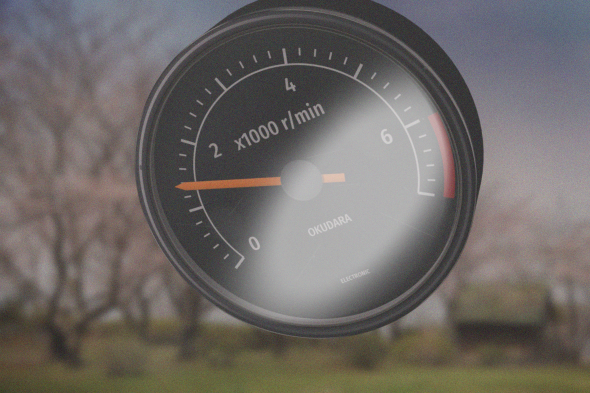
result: {"value": 1400, "unit": "rpm"}
